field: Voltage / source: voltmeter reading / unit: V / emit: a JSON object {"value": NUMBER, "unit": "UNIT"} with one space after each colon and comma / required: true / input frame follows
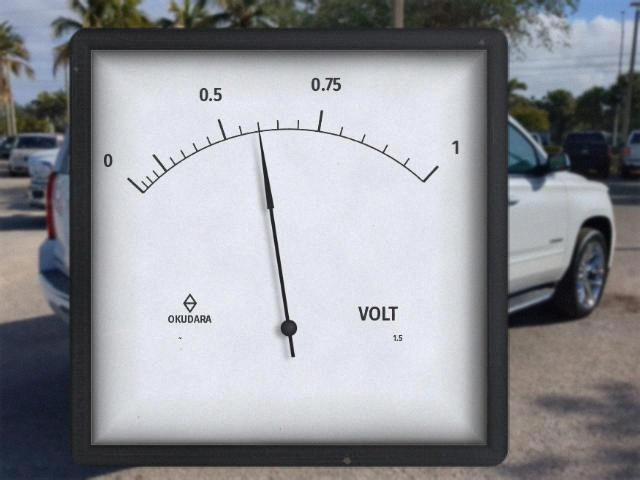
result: {"value": 0.6, "unit": "V"}
